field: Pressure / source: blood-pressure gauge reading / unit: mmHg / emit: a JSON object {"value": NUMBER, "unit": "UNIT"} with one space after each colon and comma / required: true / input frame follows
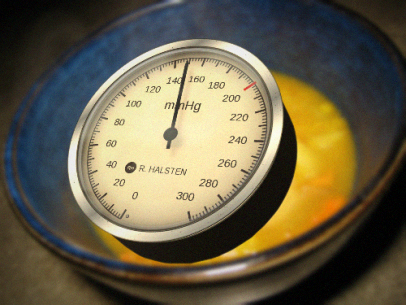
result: {"value": 150, "unit": "mmHg"}
